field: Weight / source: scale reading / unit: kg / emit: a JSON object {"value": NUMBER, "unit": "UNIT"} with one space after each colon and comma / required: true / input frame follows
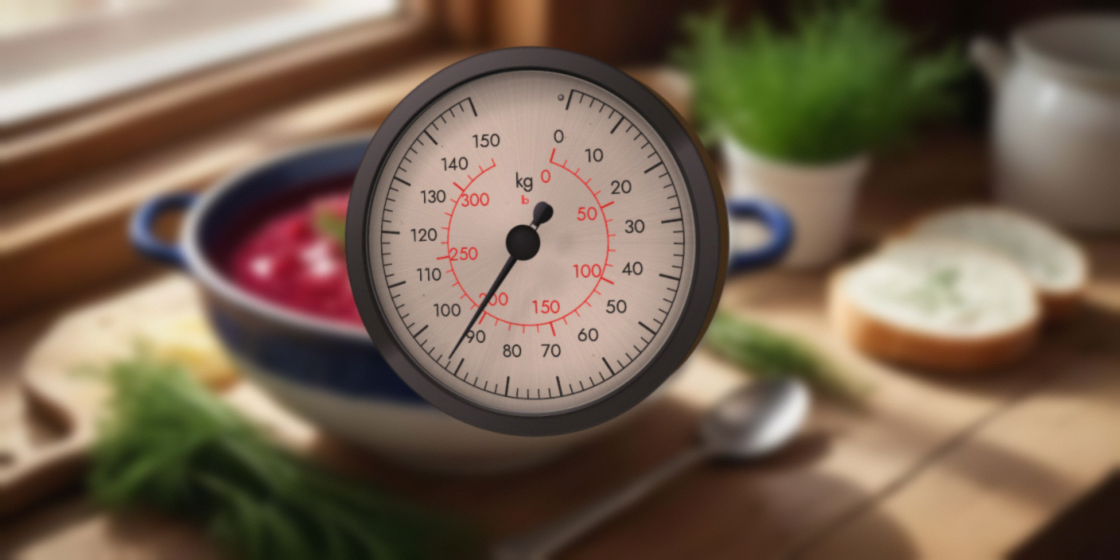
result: {"value": 92, "unit": "kg"}
